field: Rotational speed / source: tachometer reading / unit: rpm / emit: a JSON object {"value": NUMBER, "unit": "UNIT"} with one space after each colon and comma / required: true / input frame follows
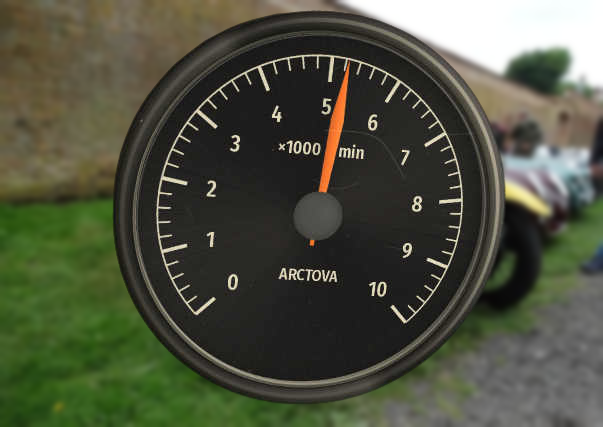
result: {"value": 5200, "unit": "rpm"}
